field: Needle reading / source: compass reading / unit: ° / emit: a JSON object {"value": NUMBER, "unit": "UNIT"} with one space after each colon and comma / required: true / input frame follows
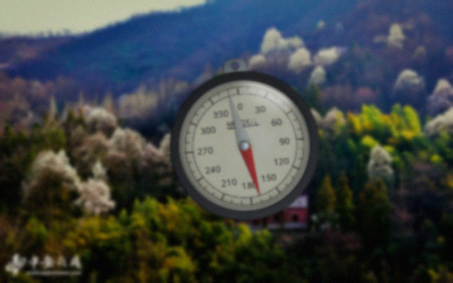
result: {"value": 170, "unit": "°"}
